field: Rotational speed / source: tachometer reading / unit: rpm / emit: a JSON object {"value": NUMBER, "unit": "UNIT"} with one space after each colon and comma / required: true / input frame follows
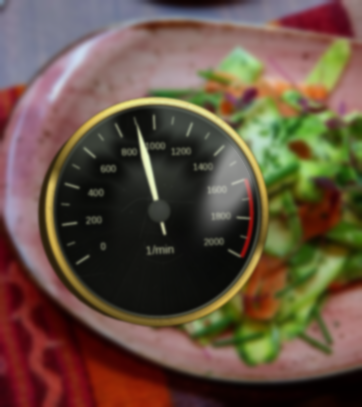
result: {"value": 900, "unit": "rpm"}
